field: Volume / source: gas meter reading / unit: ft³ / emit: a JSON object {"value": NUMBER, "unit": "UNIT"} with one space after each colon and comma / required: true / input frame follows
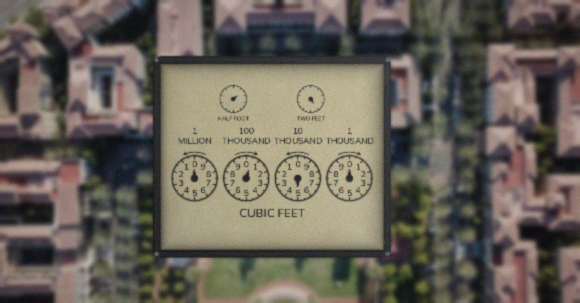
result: {"value": 5000, "unit": "ft³"}
